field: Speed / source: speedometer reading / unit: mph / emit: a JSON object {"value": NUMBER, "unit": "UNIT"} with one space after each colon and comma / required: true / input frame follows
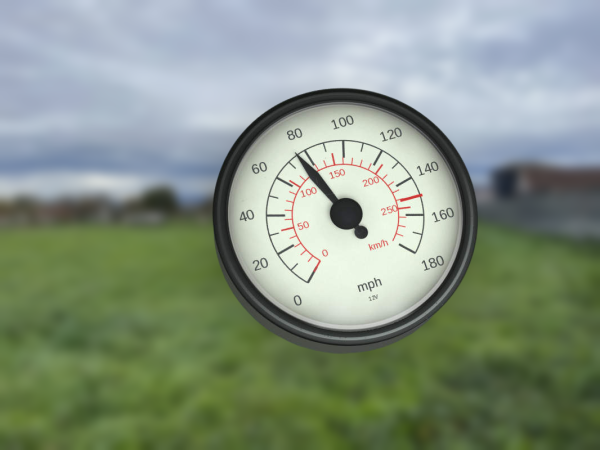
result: {"value": 75, "unit": "mph"}
